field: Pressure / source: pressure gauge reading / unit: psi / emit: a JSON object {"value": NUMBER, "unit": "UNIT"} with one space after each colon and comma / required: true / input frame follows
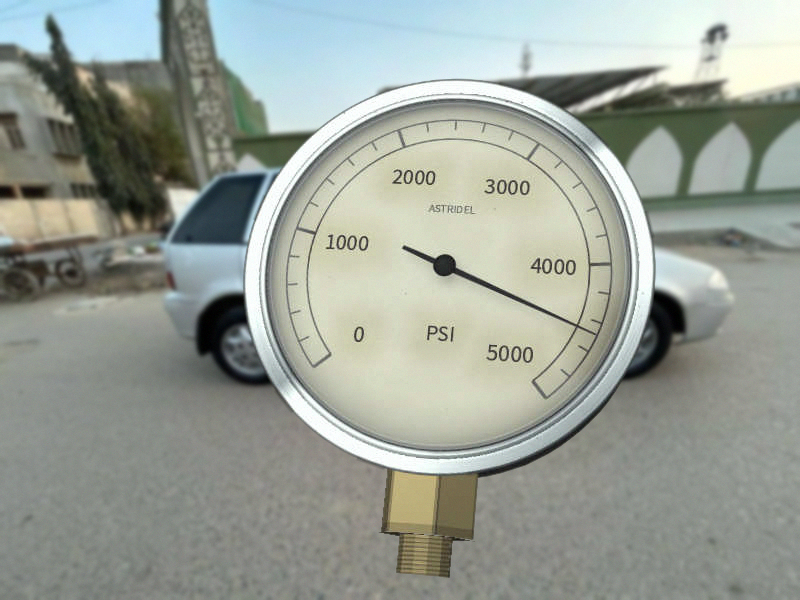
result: {"value": 4500, "unit": "psi"}
